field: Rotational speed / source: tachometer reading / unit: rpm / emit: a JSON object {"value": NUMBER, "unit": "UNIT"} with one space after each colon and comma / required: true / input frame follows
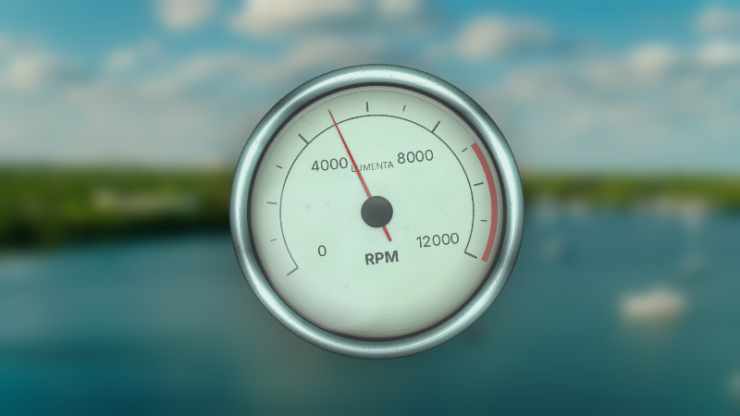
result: {"value": 5000, "unit": "rpm"}
